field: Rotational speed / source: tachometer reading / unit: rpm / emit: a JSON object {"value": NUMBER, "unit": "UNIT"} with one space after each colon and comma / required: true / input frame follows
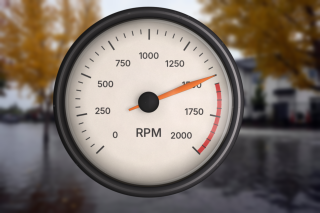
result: {"value": 1500, "unit": "rpm"}
